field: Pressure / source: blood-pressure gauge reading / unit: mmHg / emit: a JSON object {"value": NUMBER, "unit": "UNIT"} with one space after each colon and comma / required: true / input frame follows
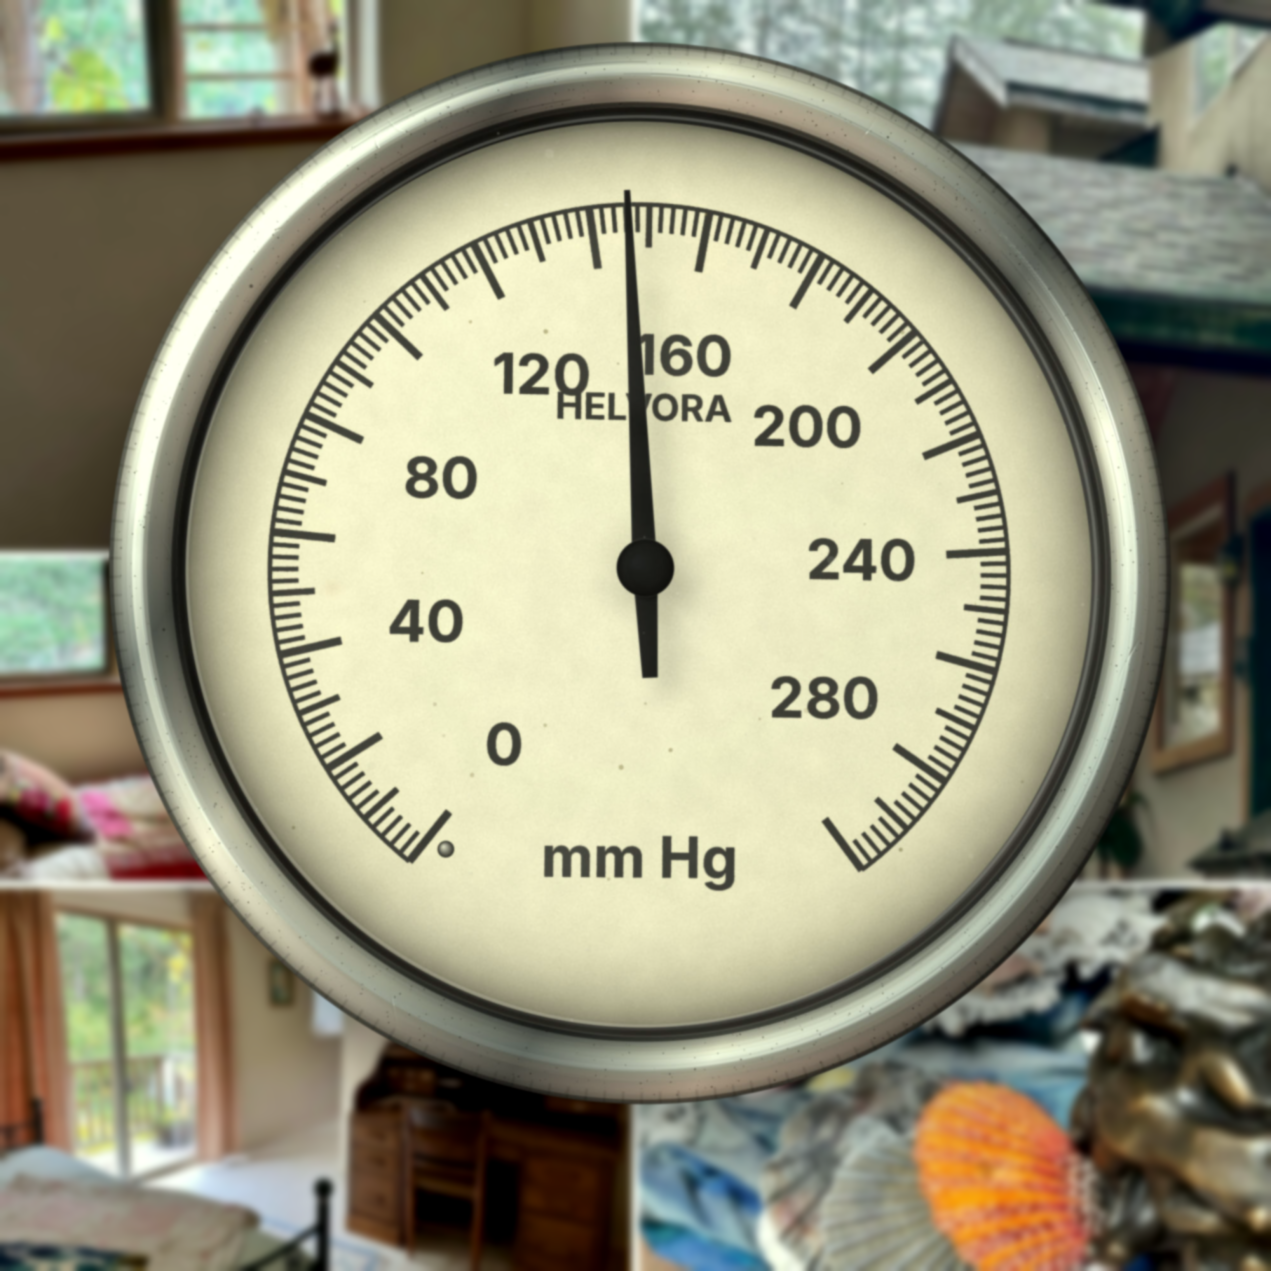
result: {"value": 146, "unit": "mmHg"}
